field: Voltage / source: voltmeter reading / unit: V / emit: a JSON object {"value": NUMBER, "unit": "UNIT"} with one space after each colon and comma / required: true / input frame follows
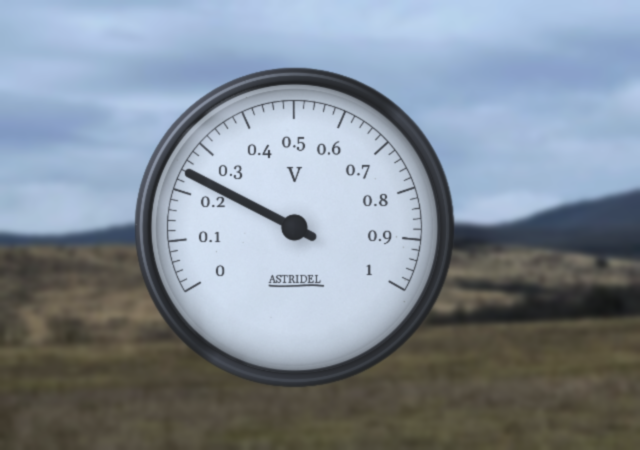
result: {"value": 0.24, "unit": "V"}
